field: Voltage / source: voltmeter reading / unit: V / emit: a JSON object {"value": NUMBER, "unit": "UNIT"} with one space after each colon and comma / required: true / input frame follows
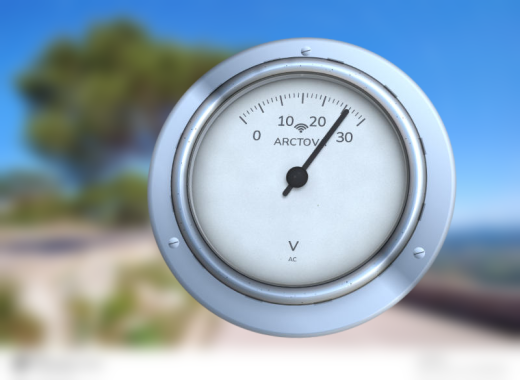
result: {"value": 26, "unit": "V"}
